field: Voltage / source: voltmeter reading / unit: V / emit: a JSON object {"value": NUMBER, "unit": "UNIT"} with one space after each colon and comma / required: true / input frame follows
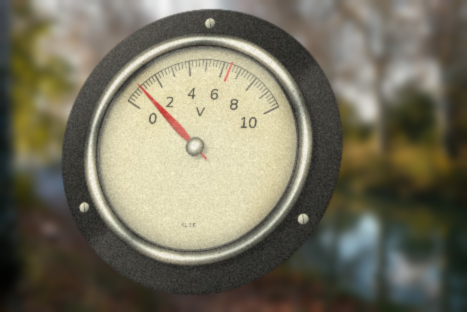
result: {"value": 1, "unit": "V"}
